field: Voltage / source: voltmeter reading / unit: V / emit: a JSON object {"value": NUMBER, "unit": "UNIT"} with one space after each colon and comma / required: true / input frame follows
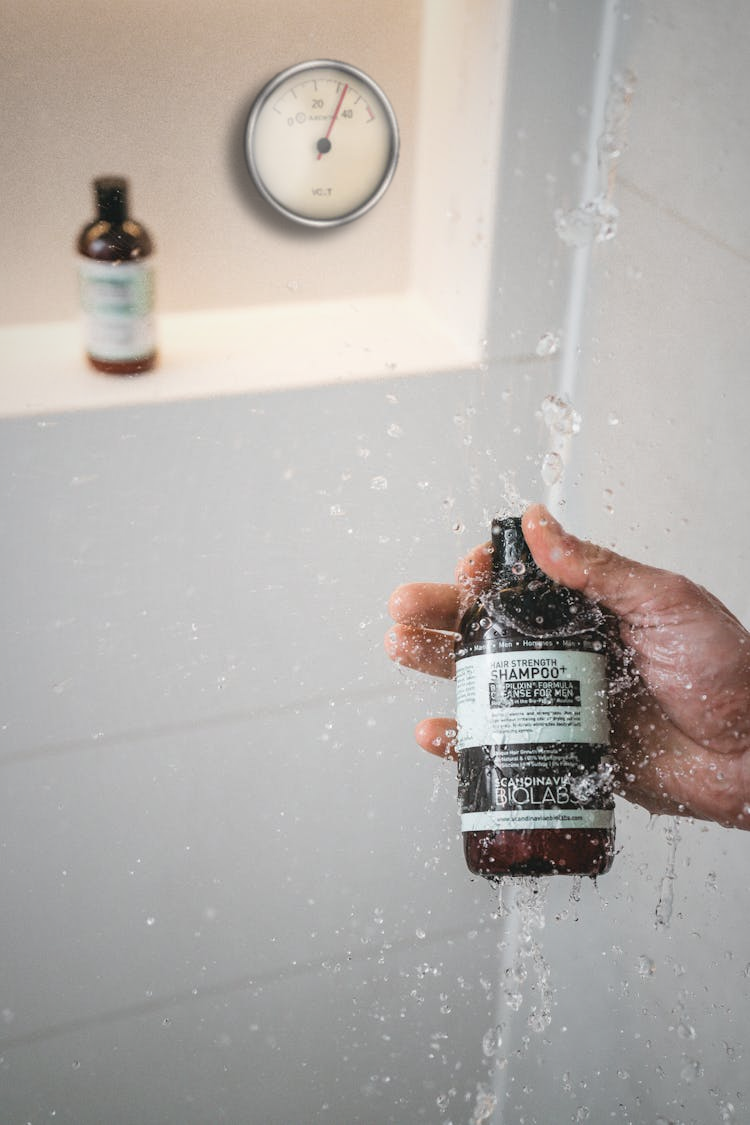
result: {"value": 32.5, "unit": "V"}
